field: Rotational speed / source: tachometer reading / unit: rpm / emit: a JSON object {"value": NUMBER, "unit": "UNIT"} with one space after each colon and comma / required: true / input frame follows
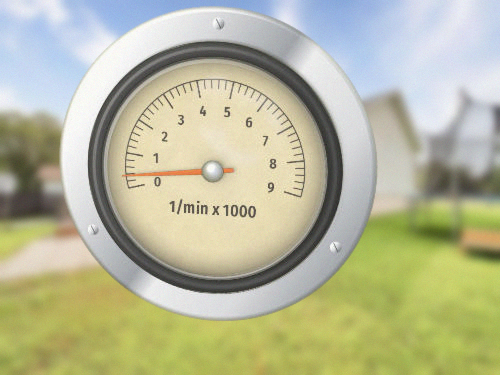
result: {"value": 400, "unit": "rpm"}
